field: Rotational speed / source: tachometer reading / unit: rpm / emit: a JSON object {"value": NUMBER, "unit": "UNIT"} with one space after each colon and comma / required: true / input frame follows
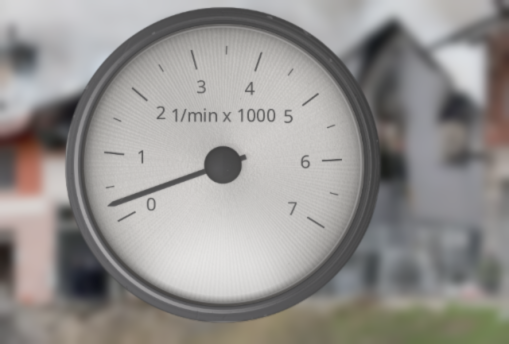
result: {"value": 250, "unit": "rpm"}
